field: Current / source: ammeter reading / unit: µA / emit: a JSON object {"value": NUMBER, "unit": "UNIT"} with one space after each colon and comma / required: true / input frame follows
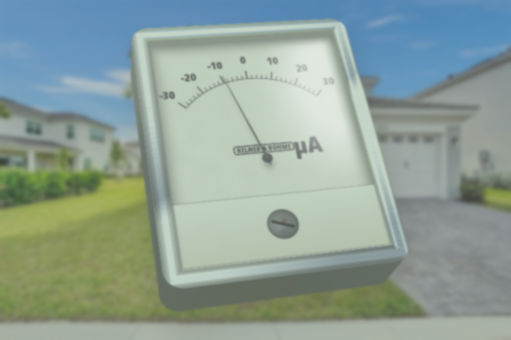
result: {"value": -10, "unit": "µA"}
